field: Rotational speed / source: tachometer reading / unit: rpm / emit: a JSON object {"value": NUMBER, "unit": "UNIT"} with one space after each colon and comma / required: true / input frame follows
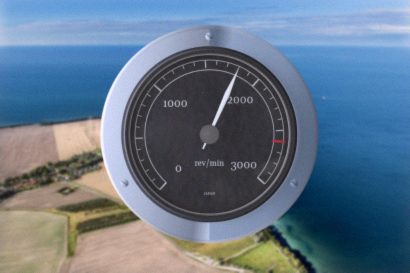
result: {"value": 1800, "unit": "rpm"}
